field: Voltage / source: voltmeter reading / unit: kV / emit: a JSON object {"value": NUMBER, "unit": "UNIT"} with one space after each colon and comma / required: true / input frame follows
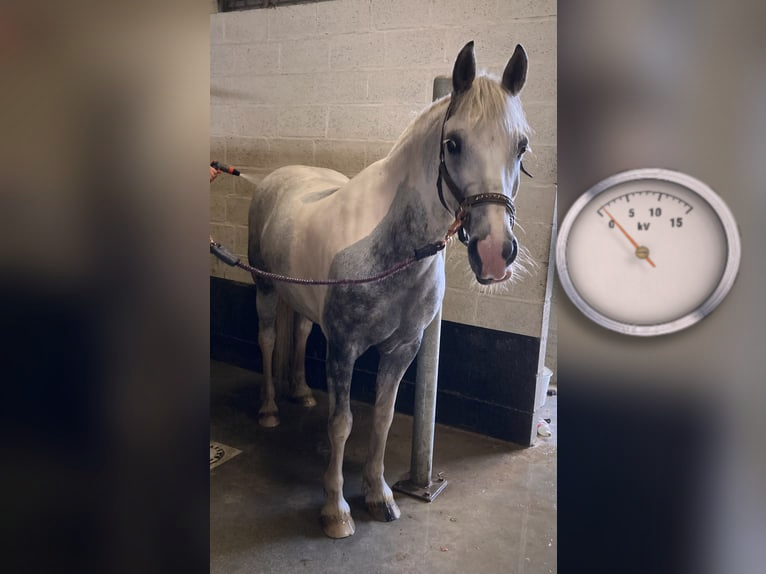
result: {"value": 1, "unit": "kV"}
